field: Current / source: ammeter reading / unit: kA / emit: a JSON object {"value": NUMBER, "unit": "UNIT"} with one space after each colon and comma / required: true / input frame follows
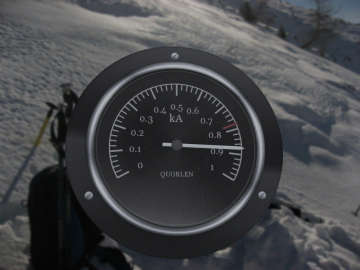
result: {"value": 0.88, "unit": "kA"}
